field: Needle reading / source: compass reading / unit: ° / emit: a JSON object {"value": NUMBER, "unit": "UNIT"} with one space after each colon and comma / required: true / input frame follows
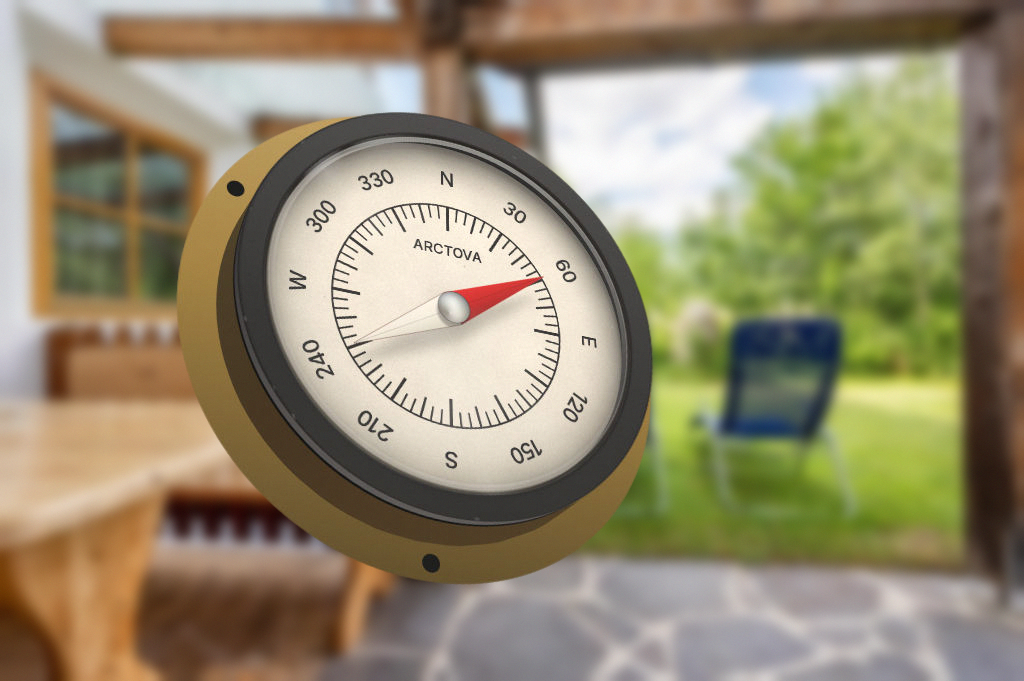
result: {"value": 60, "unit": "°"}
